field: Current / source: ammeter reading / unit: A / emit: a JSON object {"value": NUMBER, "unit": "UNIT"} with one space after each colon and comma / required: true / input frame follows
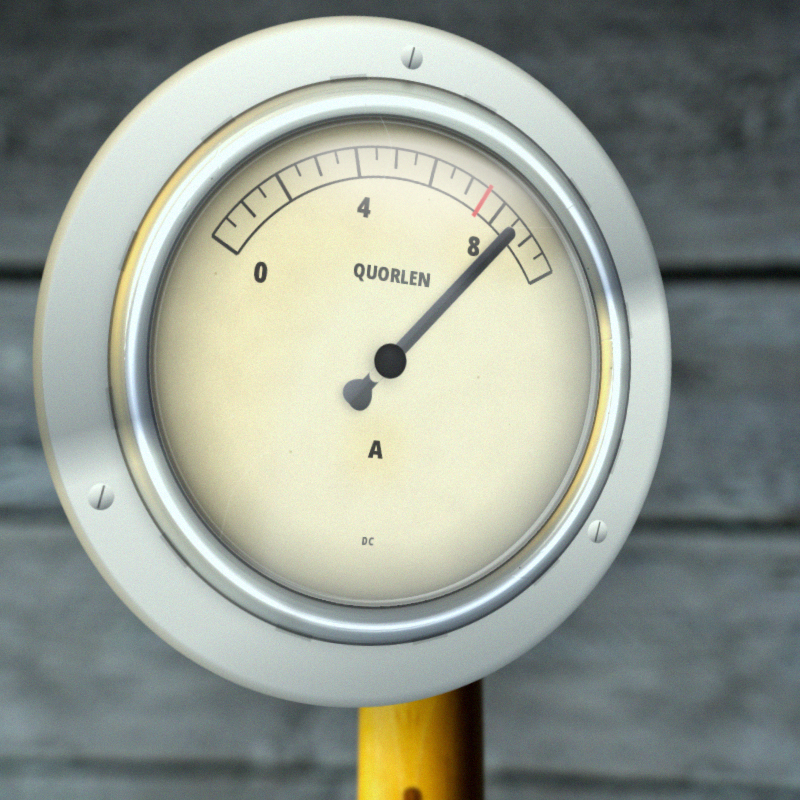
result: {"value": 8.5, "unit": "A"}
